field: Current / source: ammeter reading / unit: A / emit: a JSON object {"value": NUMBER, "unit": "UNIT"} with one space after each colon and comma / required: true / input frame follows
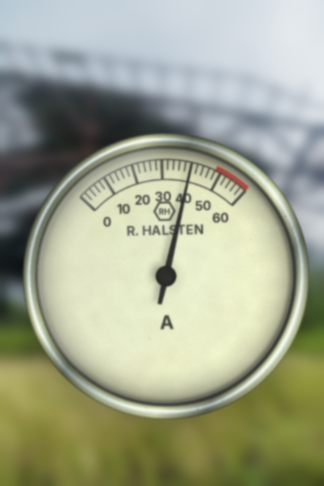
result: {"value": 40, "unit": "A"}
